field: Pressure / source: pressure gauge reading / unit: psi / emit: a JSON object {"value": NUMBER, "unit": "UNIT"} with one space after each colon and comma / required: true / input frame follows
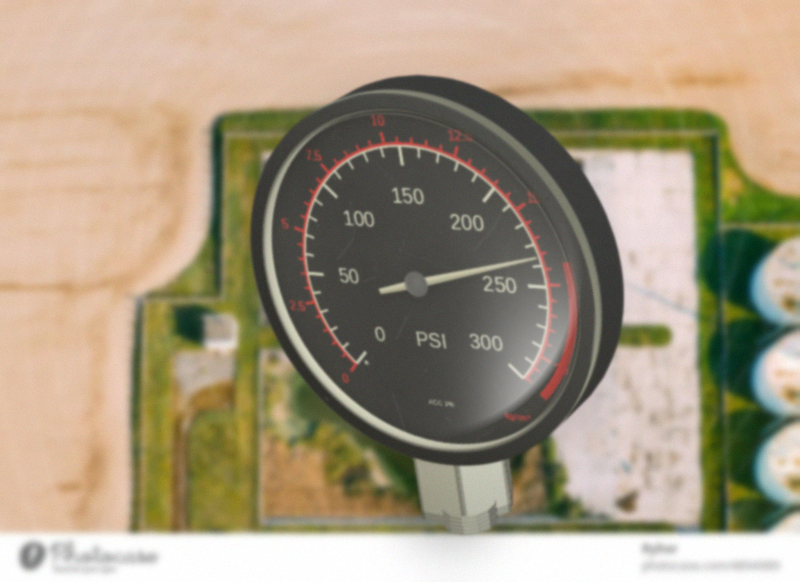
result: {"value": 235, "unit": "psi"}
